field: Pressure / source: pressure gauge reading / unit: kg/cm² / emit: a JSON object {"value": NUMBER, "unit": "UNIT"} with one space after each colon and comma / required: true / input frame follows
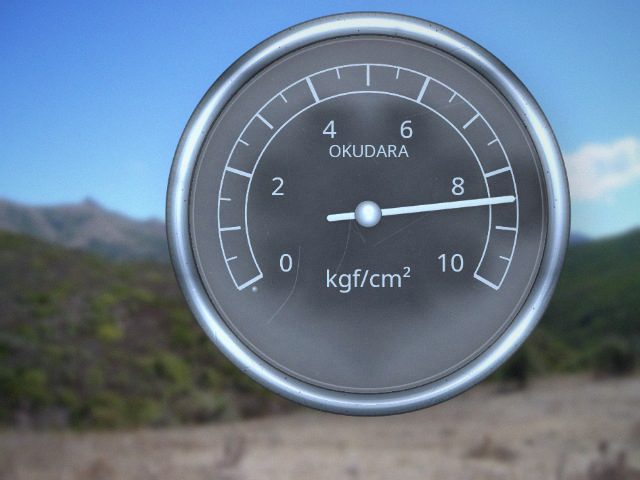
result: {"value": 8.5, "unit": "kg/cm²"}
